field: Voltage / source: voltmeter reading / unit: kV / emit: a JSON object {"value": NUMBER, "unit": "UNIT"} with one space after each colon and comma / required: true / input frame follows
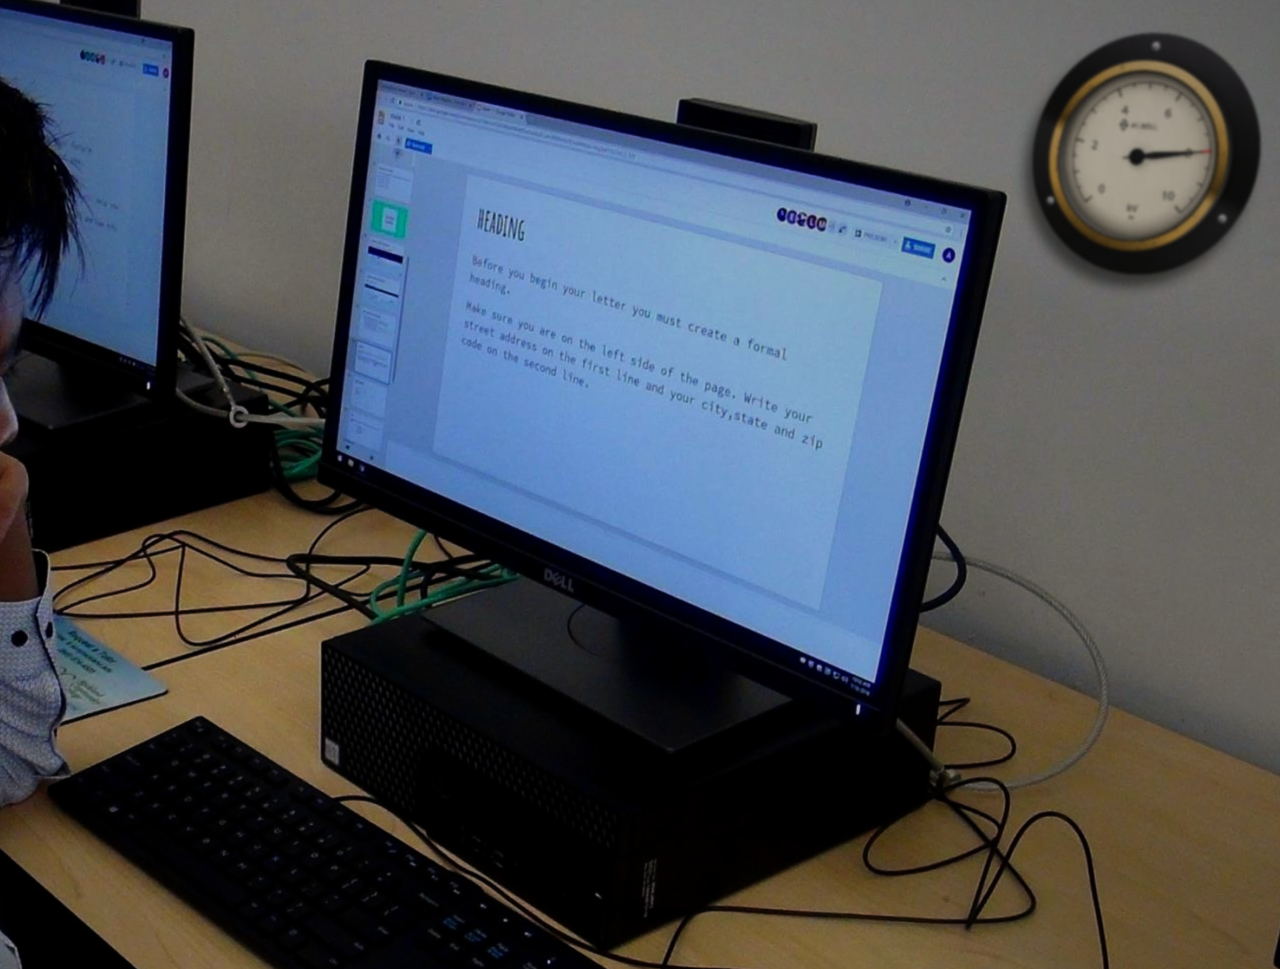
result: {"value": 8, "unit": "kV"}
